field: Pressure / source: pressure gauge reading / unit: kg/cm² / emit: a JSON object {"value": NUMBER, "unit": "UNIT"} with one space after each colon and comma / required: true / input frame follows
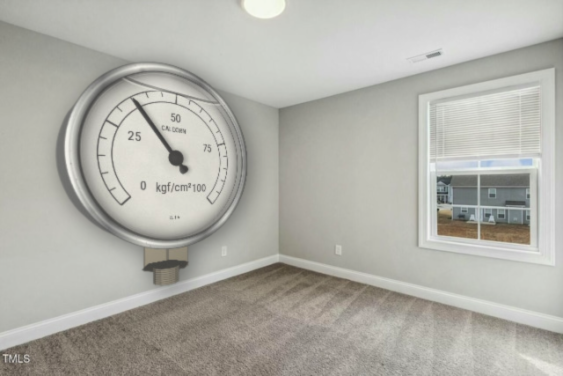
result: {"value": 35, "unit": "kg/cm²"}
